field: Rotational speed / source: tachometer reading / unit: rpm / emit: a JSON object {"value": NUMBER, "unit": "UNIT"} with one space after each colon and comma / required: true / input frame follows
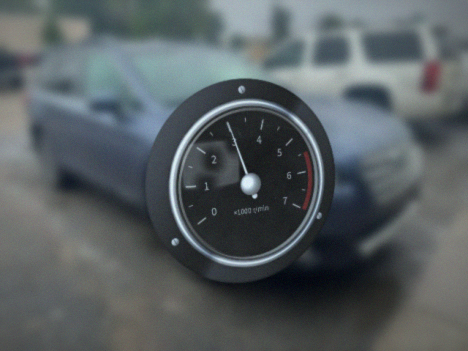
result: {"value": 3000, "unit": "rpm"}
